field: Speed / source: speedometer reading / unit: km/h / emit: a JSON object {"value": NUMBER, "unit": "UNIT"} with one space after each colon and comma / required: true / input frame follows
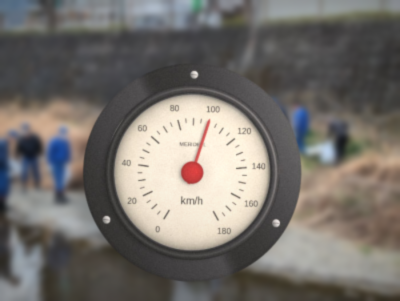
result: {"value": 100, "unit": "km/h"}
